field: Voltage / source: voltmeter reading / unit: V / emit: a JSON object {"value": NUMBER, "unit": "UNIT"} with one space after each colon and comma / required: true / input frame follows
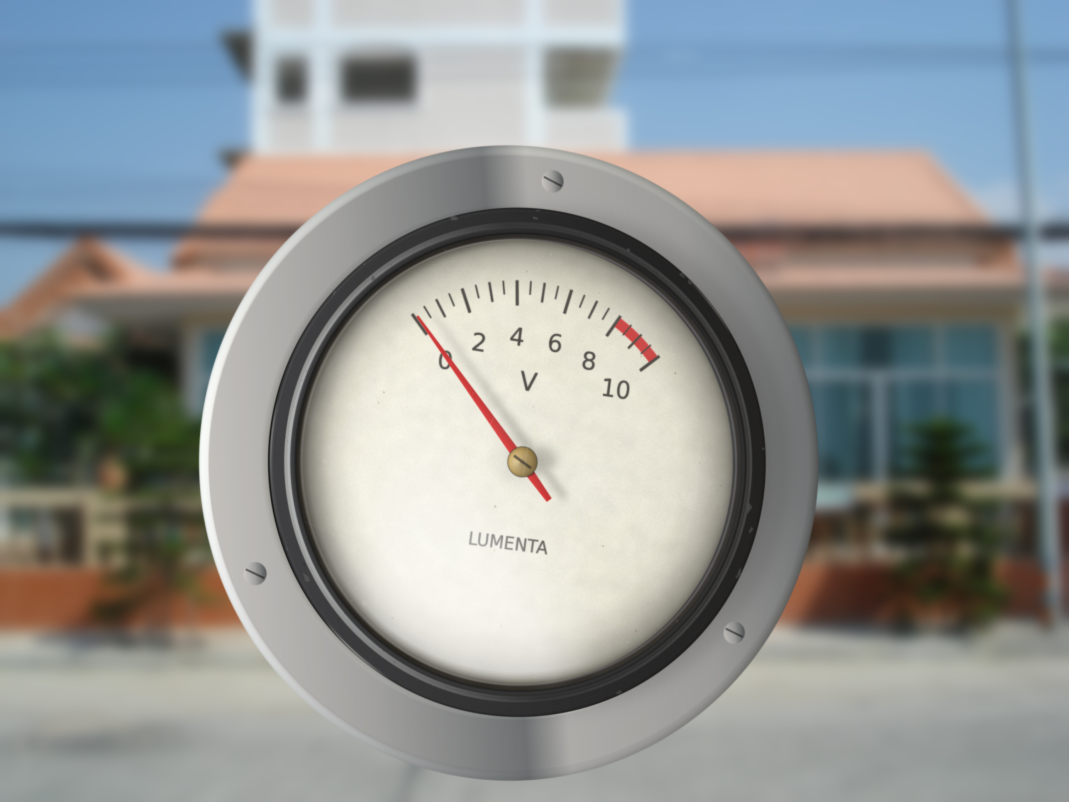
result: {"value": 0, "unit": "V"}
